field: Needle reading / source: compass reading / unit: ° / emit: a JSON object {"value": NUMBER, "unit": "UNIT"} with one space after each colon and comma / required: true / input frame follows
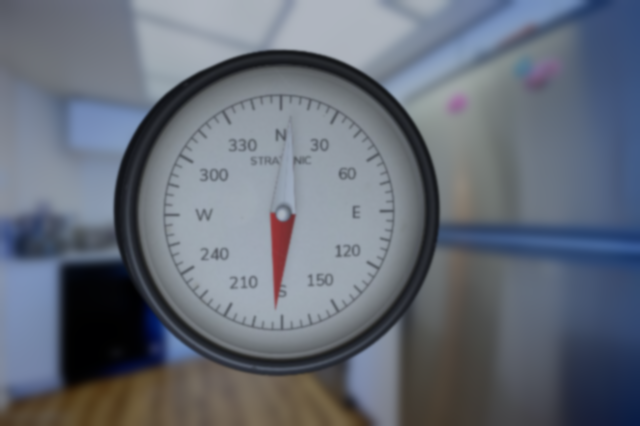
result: {"value": 185, "unit": "°"}
